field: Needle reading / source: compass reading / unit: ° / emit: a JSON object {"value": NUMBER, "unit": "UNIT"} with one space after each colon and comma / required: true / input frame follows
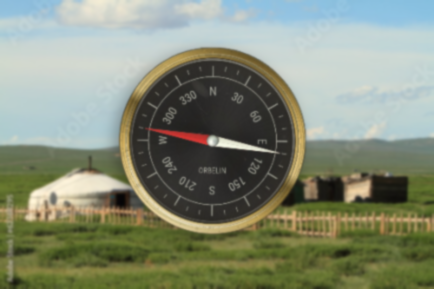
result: {"value": 280, "unit": "°"}
